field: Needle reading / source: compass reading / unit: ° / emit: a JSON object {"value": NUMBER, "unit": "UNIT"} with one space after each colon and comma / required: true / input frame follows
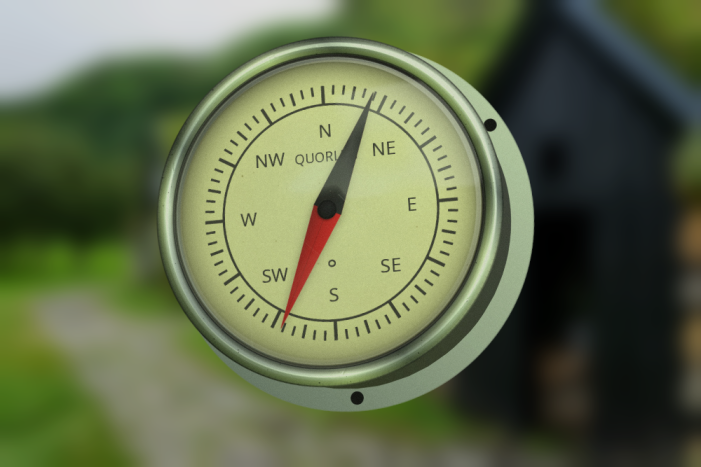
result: {"value": 205, "unit": "°"}
